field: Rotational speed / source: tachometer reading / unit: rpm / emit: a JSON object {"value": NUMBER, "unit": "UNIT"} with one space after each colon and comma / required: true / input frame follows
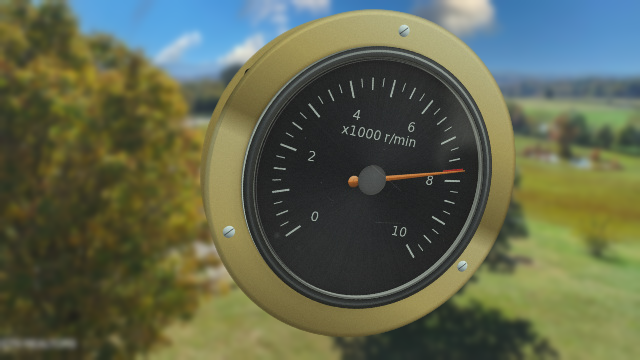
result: {"value": 7750, "unit": "rpm"}
